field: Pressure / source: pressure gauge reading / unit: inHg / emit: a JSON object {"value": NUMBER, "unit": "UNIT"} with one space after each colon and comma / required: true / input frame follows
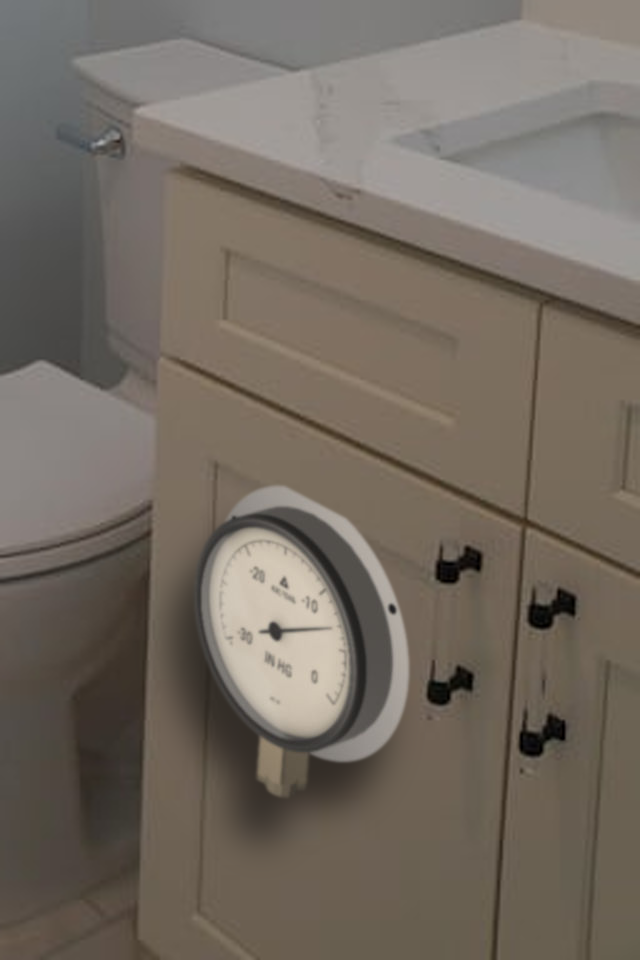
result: {"value": -7, "unit": "inHg"}
